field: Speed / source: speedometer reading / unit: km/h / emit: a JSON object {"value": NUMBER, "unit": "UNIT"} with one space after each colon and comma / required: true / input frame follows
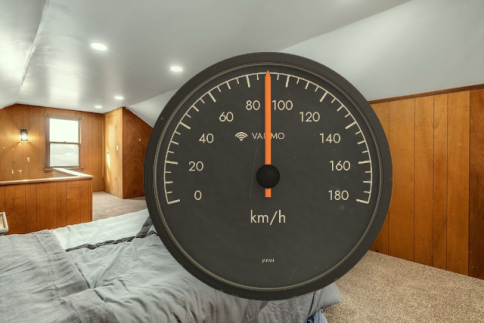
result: {"value": 90, "unit": "km/h"}
